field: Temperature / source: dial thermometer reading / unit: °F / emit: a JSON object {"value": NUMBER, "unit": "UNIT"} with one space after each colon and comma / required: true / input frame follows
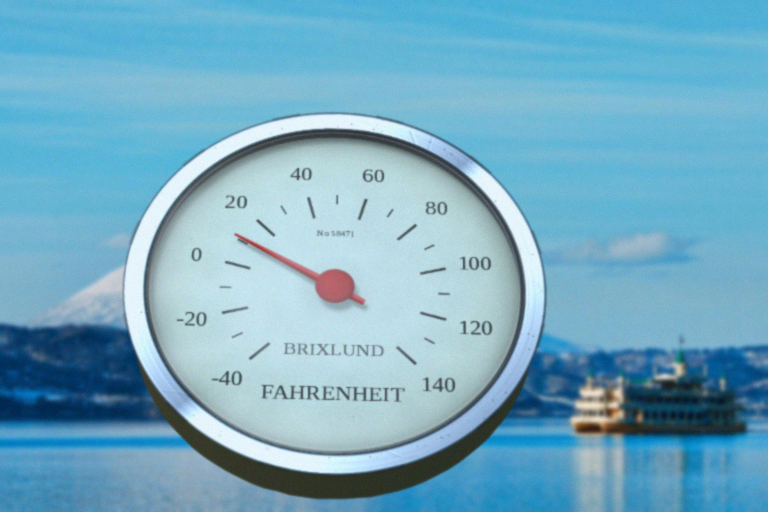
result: {"value": 10, "unit": "°F"}
